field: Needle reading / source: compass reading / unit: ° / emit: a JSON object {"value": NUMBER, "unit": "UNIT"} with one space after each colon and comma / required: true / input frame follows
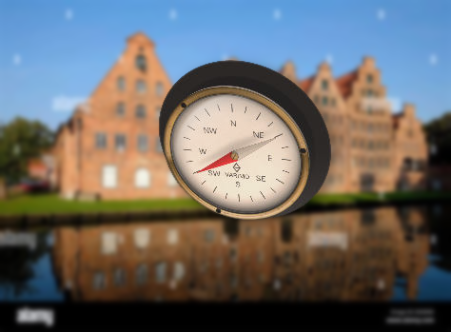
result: {"value": 240, "unit": "°"}
